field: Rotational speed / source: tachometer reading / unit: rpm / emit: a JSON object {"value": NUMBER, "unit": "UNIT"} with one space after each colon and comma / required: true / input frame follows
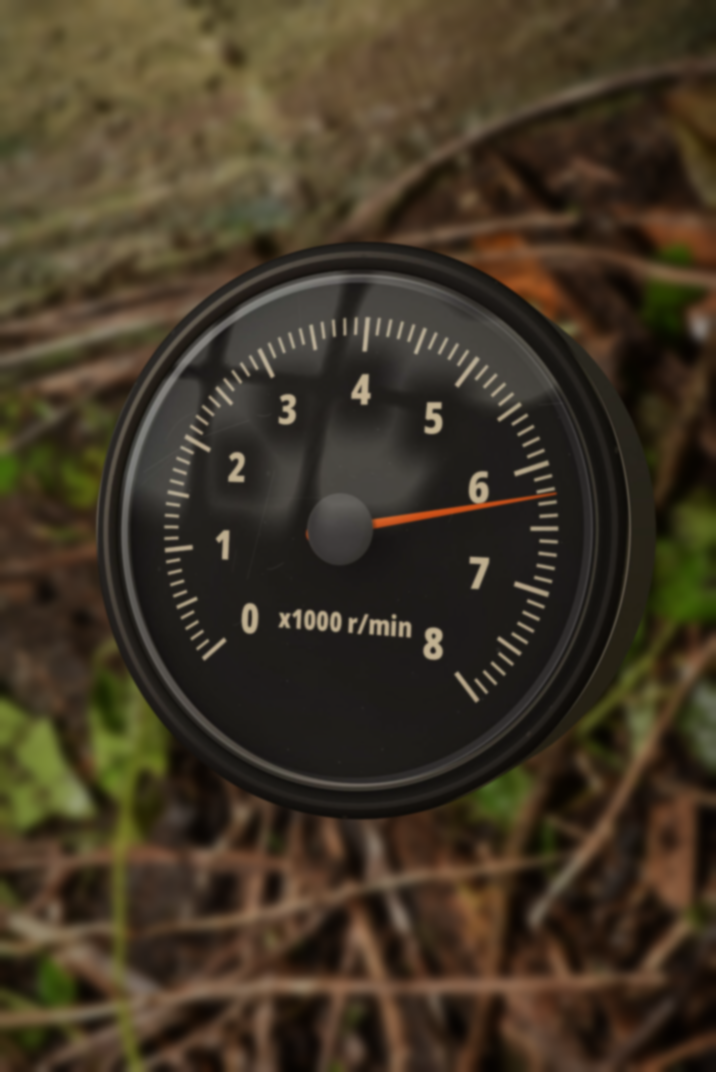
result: {"value": 6250, "unit": "rpm"}
